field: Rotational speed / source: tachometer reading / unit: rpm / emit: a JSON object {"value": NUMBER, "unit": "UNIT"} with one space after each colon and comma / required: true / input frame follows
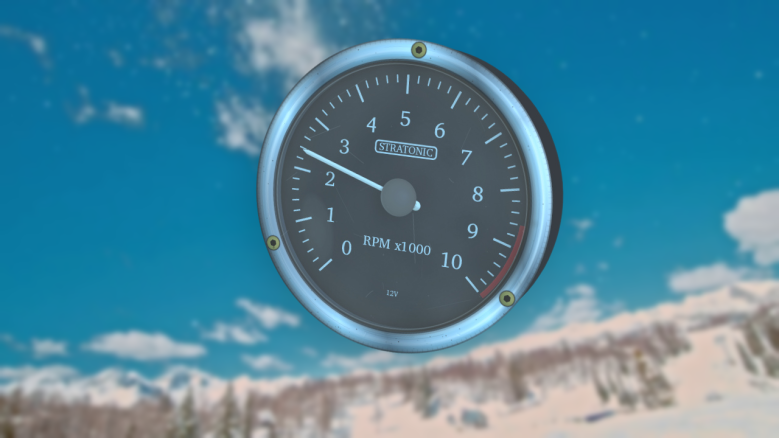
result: {"value": 2400, "unit": "rpm"}
